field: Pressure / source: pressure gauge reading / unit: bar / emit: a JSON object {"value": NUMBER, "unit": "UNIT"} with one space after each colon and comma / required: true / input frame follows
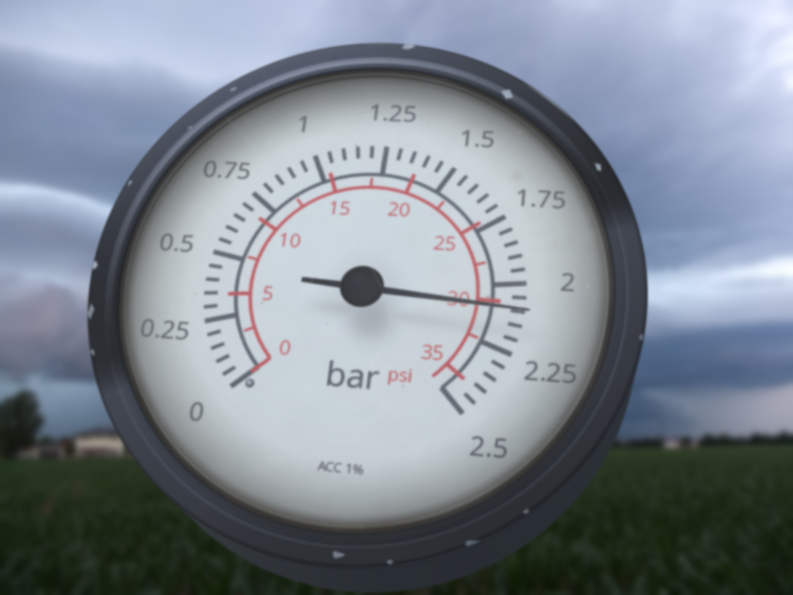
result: {"value": 2.1, "unit": "bar"}
